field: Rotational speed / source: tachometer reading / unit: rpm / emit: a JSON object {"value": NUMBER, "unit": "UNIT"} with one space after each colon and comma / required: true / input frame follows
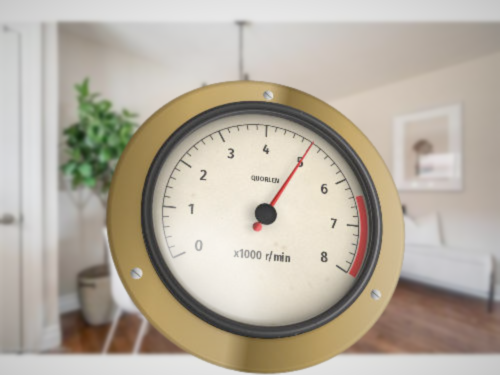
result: {"value": 5000, "unit": "rpm"}
